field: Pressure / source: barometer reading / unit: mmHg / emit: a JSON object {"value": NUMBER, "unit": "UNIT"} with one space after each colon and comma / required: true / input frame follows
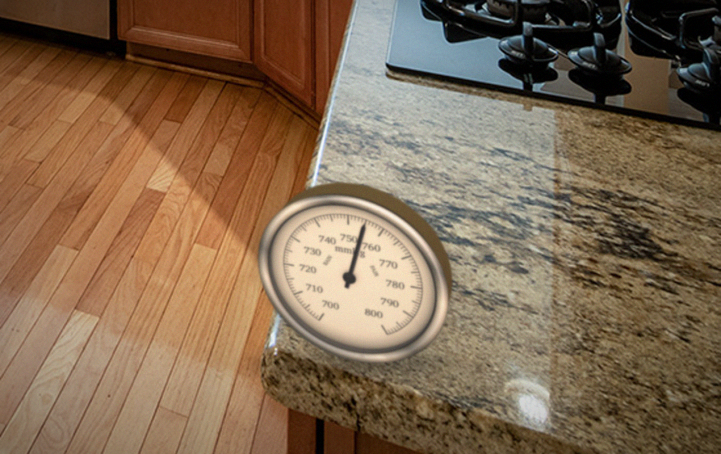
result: {"value": 755, "unit": "mmHg"}
